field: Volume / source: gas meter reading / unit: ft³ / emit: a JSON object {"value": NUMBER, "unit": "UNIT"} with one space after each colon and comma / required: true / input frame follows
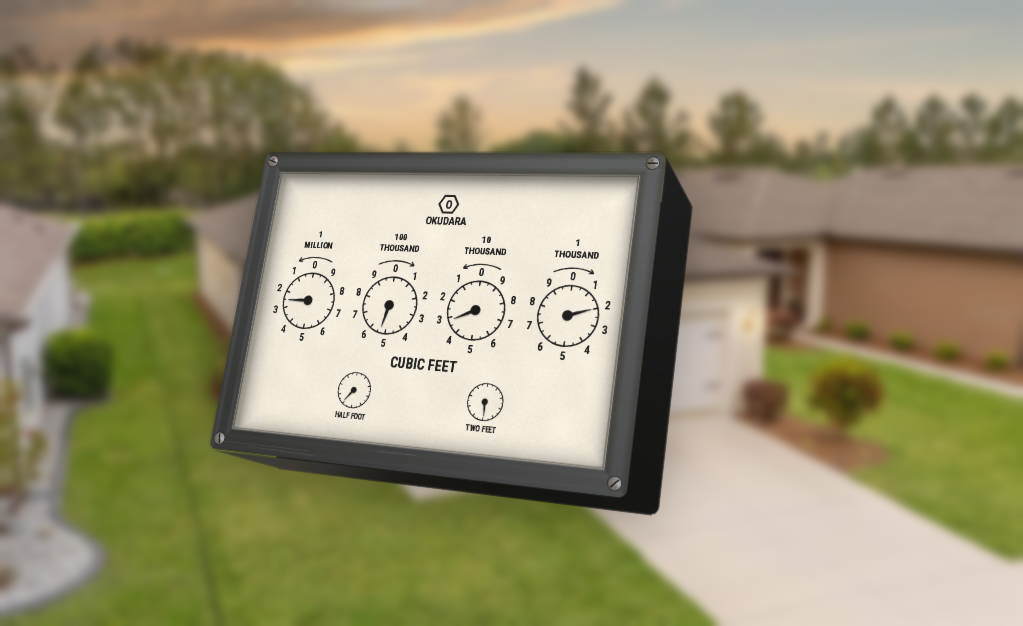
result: {"value": 253200, "unit": "ft³"}
